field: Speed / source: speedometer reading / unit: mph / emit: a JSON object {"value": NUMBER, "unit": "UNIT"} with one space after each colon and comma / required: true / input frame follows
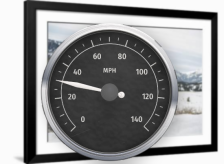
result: {"value": 30, "unit": "mph"}
